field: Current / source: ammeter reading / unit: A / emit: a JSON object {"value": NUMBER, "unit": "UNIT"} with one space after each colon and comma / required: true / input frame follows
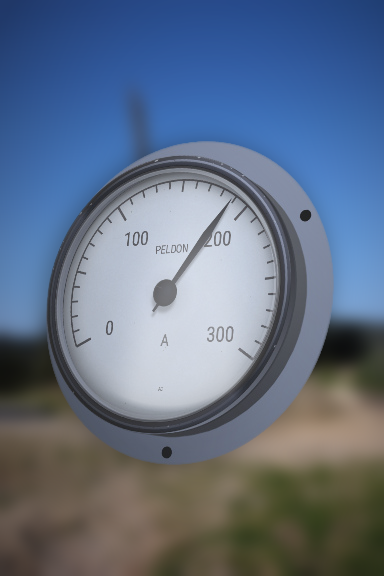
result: {"value": 190, "unit": "A"}
